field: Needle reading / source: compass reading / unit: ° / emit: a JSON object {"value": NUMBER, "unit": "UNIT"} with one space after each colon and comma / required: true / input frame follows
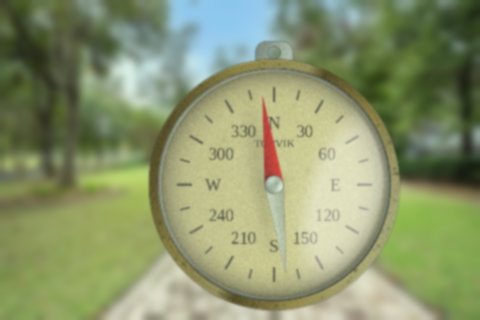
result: {"value": 352.5, "unit": "°"}
